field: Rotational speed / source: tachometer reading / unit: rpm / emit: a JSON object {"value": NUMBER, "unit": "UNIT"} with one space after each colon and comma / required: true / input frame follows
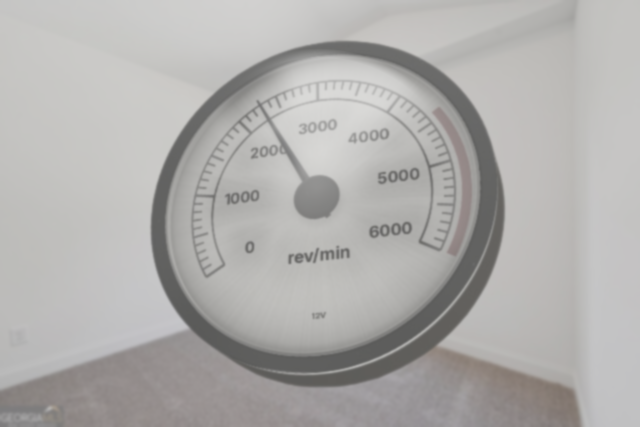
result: {"value": 2300, "unit": "rpm"}
